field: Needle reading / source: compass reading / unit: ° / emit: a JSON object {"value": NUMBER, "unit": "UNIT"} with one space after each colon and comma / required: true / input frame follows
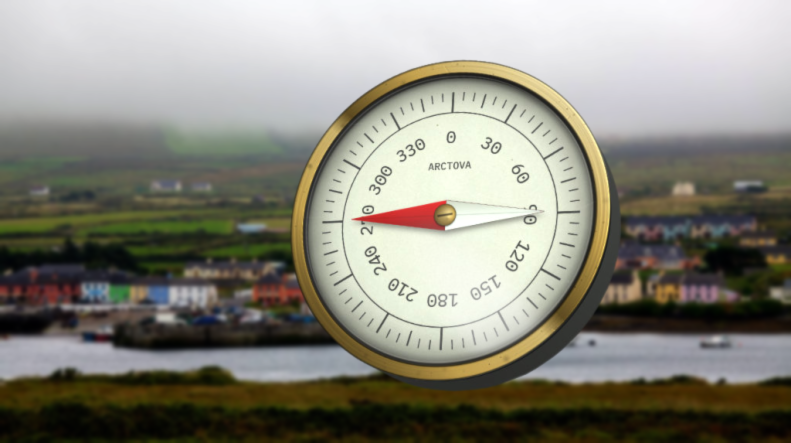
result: {"value": 270, "unit": "°"}
